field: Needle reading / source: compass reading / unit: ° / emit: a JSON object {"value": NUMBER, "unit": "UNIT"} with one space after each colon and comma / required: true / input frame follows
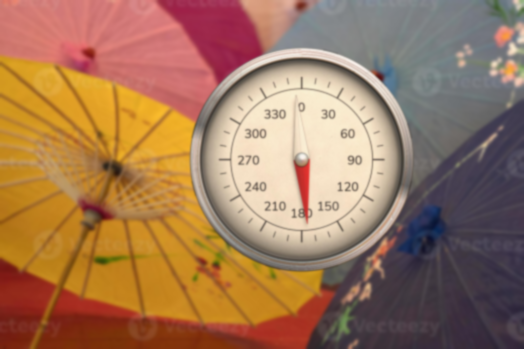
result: {"value": 175, "unit": "°"}
